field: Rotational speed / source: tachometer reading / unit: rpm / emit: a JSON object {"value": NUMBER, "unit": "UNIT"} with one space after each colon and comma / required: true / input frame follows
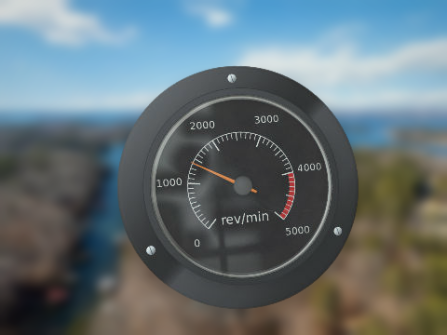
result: {"value": 1400, "unit": "rpm"}
